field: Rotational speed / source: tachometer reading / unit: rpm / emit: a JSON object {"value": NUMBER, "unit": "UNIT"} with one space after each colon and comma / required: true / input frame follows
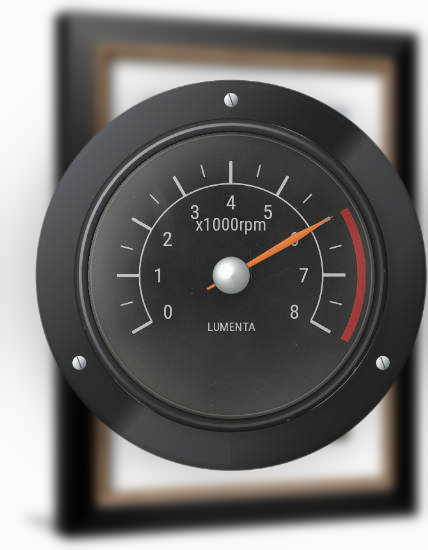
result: {"value": 6000, "unit": "rpm"}
